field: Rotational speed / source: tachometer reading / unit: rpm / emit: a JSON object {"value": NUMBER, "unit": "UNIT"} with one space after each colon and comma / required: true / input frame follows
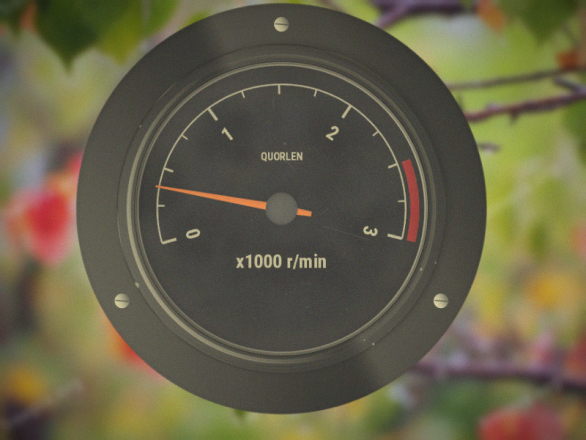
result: {"value": 375, "unit": "rpm"}
